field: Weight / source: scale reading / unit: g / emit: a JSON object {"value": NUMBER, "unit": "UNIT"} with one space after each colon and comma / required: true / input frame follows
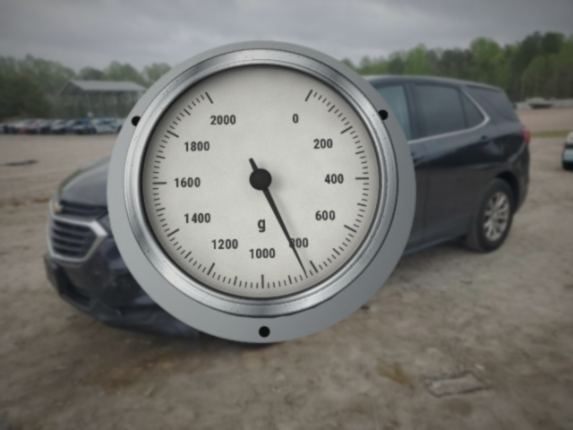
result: {"value": 840, "unit": "g"}
